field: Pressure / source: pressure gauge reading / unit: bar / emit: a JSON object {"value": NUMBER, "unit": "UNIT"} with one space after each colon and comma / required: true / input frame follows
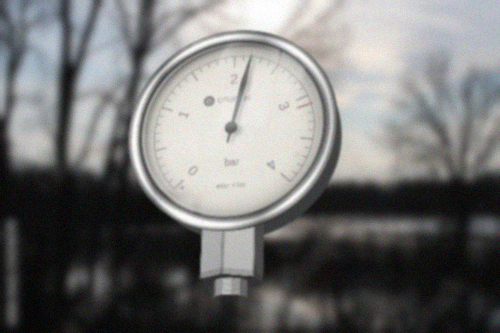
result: {"value": 2.2, "unit": "bar"}
